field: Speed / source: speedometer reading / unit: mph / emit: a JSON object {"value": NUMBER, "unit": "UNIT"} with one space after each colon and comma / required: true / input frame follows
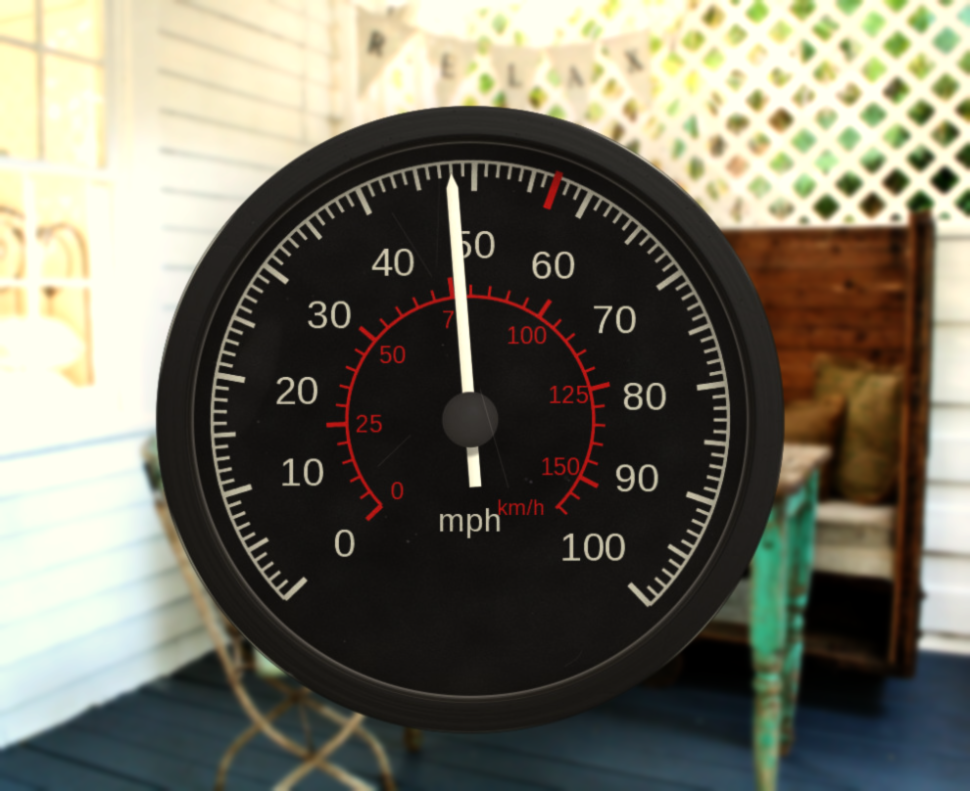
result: {"value": 48, "unit": "mph"}
